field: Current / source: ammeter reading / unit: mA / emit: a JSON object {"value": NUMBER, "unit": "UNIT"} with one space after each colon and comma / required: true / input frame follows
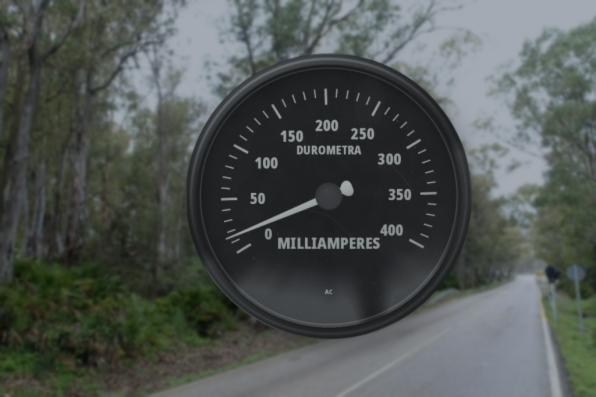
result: {"value": 15, "unit": "mA"}
